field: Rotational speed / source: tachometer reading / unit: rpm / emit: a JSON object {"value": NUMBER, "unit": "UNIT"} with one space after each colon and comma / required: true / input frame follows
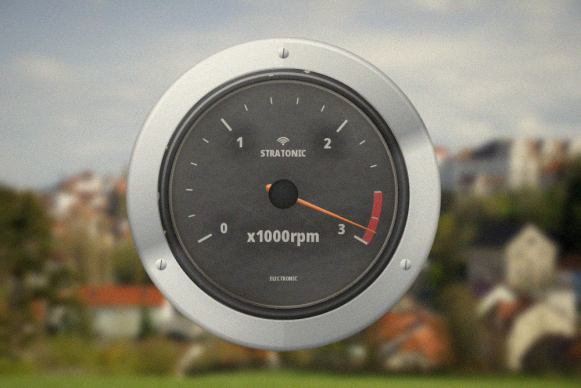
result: {"value": 2900, "unit": "rpm"}
